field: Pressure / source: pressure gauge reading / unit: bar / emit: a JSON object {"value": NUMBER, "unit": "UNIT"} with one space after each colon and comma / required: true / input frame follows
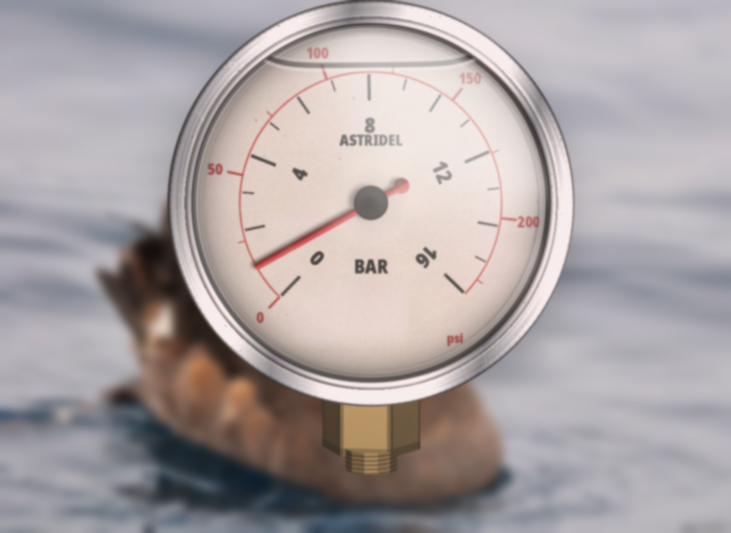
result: {"value": 1, "unit": "bar"}
